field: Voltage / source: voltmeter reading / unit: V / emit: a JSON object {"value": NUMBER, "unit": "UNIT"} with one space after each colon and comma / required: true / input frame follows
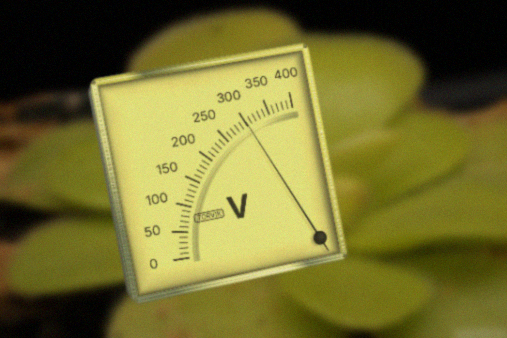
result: {"value": 300, "unit": "V"}
